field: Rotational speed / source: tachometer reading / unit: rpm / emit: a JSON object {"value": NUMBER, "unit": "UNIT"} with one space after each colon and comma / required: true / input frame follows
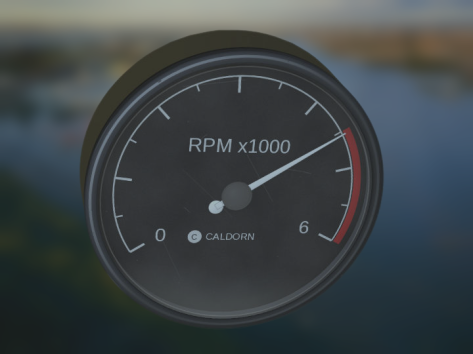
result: {"value": 4500, "unit": "rpm"}
